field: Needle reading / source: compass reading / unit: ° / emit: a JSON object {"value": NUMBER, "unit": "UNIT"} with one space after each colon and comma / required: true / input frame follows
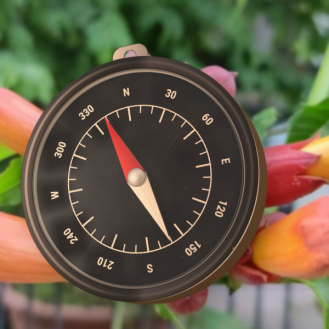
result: {"value": 340, "unit": "°"}
